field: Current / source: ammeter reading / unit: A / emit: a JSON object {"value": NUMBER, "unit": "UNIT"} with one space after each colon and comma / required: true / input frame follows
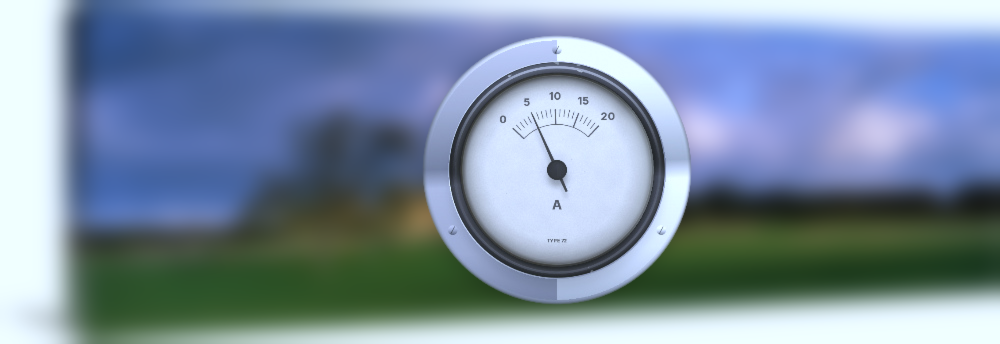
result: {"value": 5, "unit": "A"}
